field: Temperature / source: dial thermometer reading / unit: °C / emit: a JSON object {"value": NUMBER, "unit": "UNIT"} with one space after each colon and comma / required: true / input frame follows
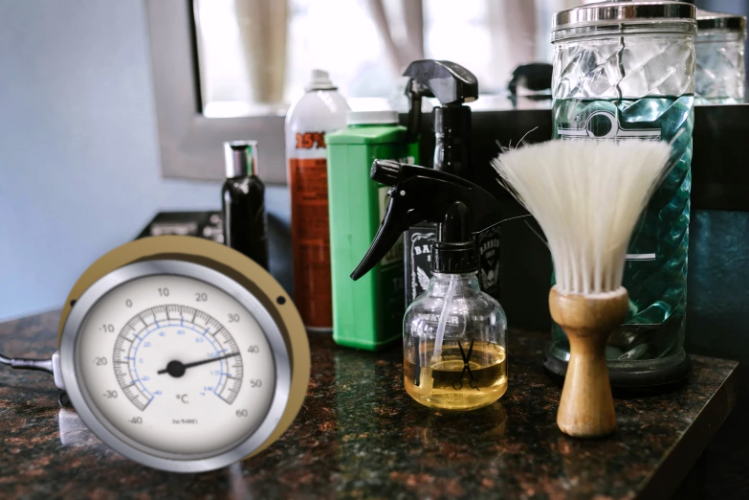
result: {"value": 40, "unit": "°C"}
